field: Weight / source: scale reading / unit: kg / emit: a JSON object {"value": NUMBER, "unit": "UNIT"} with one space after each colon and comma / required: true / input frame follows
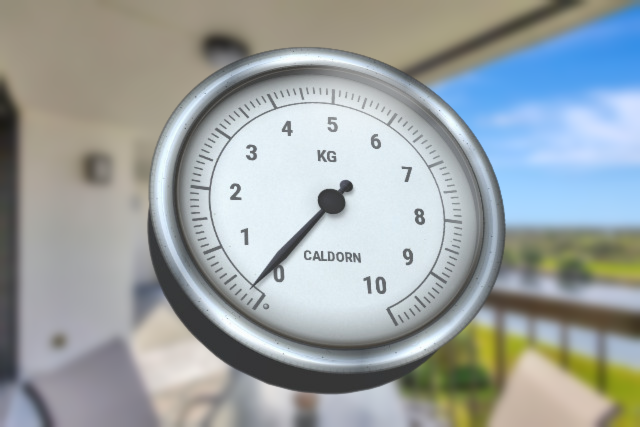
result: {"value": 0.2, "unit": "kg"}
